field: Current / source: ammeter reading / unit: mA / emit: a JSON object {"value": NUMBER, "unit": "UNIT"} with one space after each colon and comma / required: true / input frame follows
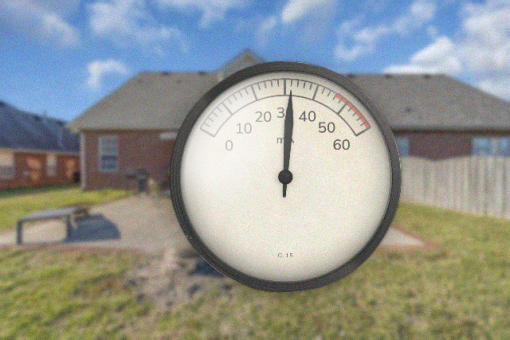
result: {"value": 32, "unit": "mA"}
